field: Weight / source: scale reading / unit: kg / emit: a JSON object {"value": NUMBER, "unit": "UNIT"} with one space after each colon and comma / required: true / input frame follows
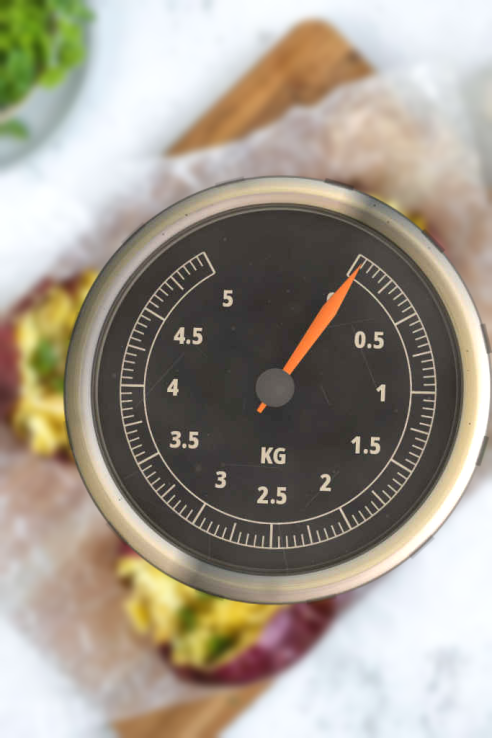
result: {"value": 0.05, "unit": "kg"}
